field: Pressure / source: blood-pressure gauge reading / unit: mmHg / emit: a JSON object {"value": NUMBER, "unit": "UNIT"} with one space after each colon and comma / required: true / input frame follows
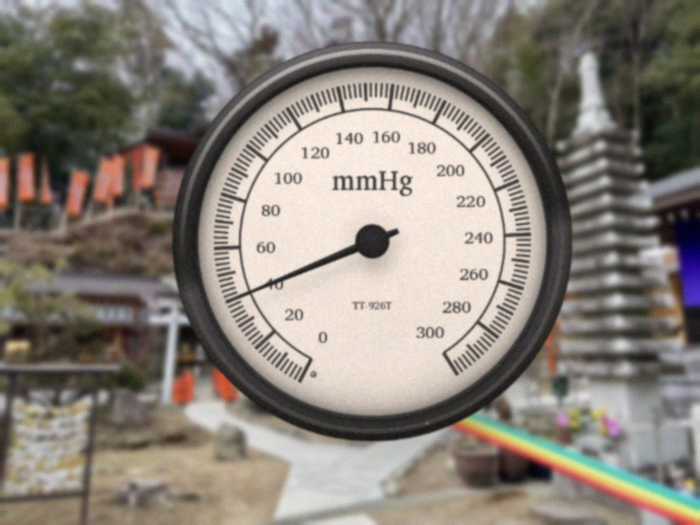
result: {"value": 40, "unit": "mmHg"}
